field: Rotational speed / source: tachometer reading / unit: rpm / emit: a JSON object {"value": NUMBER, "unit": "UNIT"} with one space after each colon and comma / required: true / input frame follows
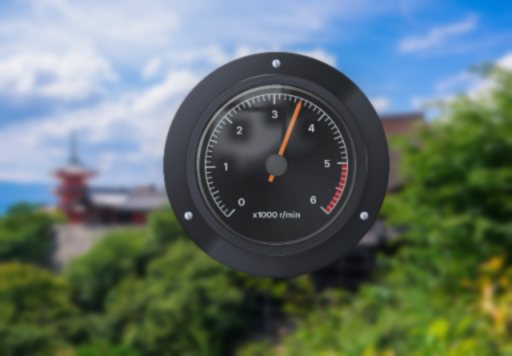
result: {"value": 3500, "unit": "rpm"}
